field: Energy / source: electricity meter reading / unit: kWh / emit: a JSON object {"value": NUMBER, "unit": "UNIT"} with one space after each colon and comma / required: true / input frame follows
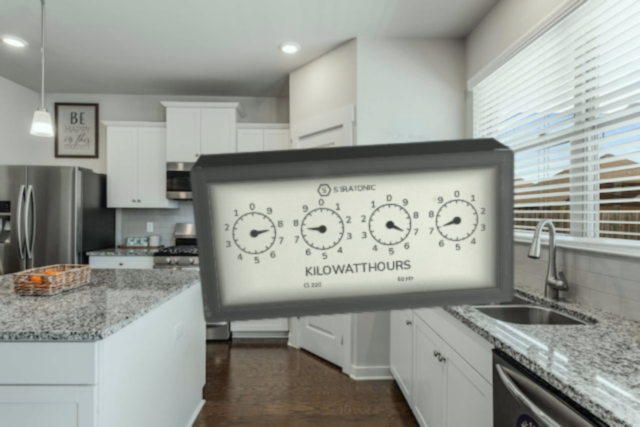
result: {"value": 7767, "unit": "kWh"}
